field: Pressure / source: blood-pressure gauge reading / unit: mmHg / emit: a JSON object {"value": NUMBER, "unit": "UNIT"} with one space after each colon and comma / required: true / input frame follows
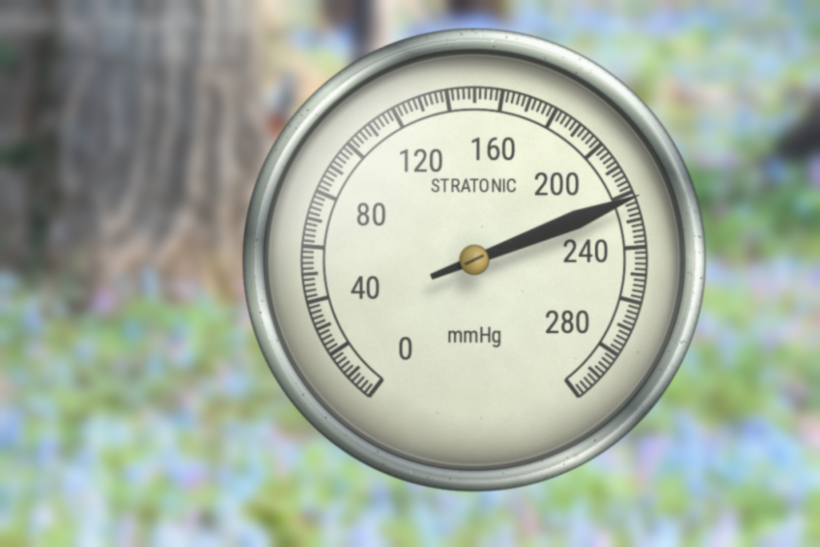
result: {"value": 222, "unit": "mmHg"}
